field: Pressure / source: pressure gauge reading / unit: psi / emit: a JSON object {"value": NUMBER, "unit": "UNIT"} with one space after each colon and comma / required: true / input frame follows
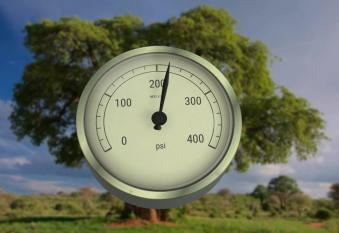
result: {"value": 220, "unit": "psi"}
